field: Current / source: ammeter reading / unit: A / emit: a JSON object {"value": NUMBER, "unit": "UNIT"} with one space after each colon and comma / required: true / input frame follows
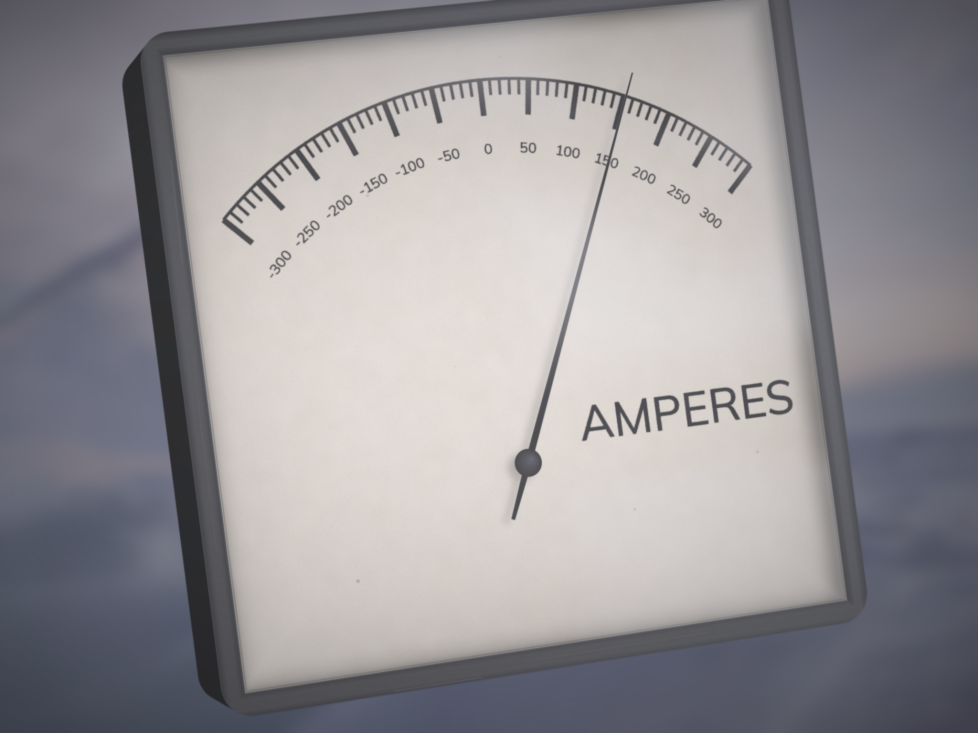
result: {"value": 150, "unit": "A"}
